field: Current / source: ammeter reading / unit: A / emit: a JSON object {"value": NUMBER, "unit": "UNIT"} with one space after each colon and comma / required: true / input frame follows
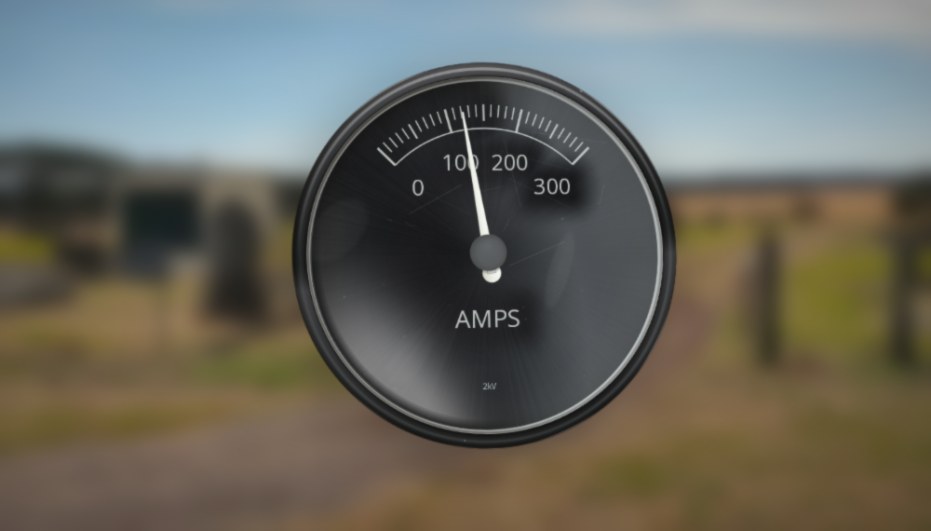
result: {"value": 120, "unit": "A"}
